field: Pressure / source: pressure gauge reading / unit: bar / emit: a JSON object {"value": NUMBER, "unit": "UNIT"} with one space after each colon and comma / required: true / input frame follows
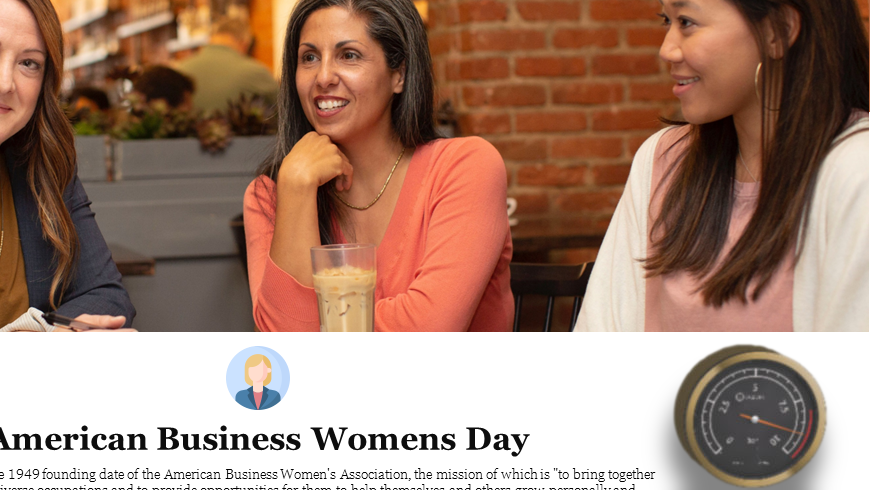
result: {"value": 9, "unit": "bar"}
